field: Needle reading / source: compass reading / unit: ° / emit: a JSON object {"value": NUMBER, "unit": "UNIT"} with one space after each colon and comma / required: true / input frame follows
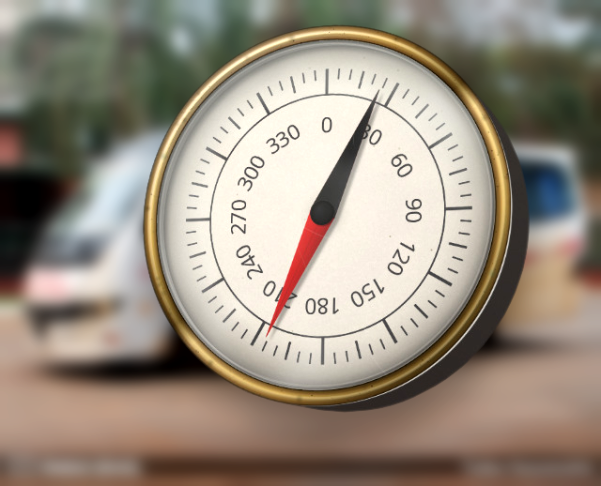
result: {"value": 205, "unit": "°"}
